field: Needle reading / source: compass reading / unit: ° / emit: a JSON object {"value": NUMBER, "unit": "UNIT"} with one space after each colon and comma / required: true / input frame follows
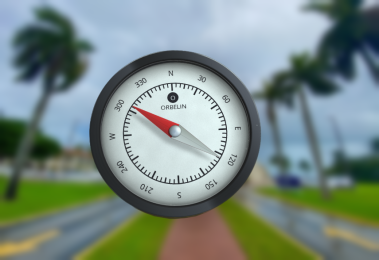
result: {"value": 305, "unit": "°"}
